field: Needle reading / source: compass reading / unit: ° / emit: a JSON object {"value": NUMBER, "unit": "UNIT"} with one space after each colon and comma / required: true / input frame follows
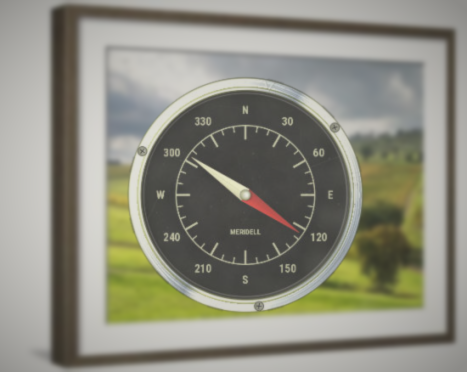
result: {"value": 125, "unit": "°"}
